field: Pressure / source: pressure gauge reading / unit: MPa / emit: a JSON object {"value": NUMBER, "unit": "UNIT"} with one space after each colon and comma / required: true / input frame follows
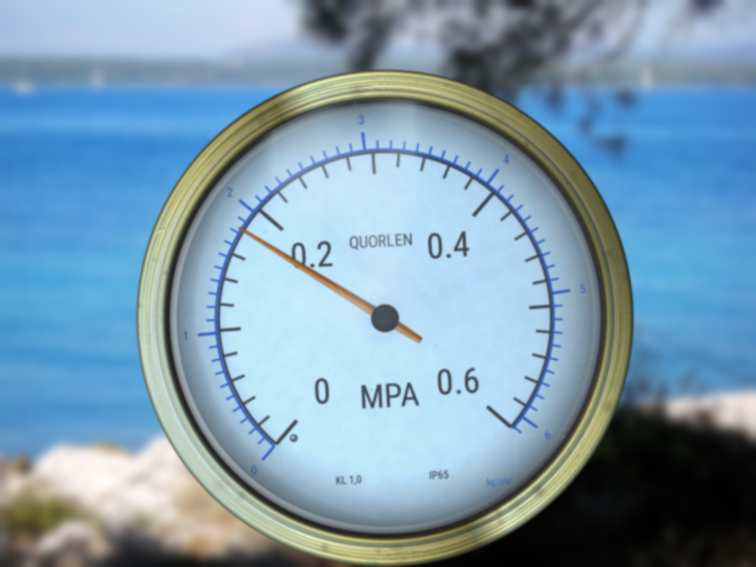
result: {"value": 0.18, "unit": "MPa"}
